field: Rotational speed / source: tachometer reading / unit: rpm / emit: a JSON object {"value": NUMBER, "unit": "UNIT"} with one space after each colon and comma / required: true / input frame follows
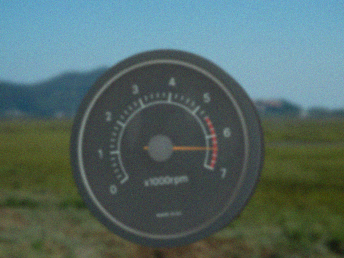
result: {"value": 6400, "unit": "rpm"}
